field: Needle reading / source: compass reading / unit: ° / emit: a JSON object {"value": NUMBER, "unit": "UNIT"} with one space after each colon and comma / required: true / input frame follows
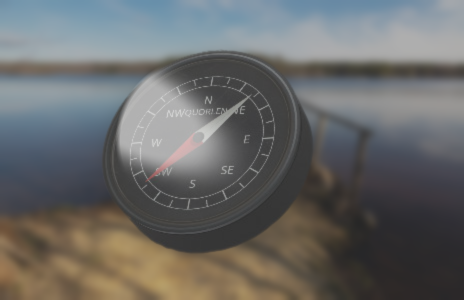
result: {"value": 225, "unit": "°"}
